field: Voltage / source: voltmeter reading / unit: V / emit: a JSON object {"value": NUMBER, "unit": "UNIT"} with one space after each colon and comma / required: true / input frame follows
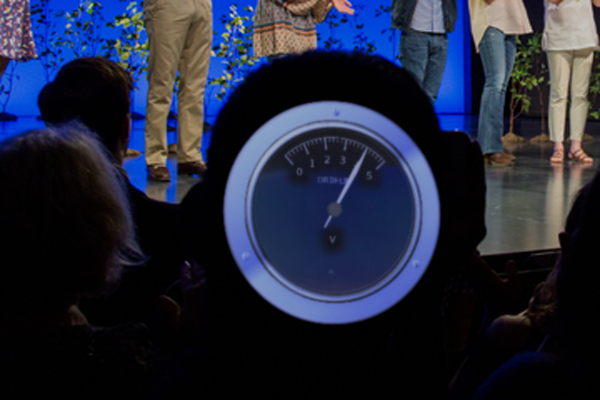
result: {"value": 4, "unit": "V"}
